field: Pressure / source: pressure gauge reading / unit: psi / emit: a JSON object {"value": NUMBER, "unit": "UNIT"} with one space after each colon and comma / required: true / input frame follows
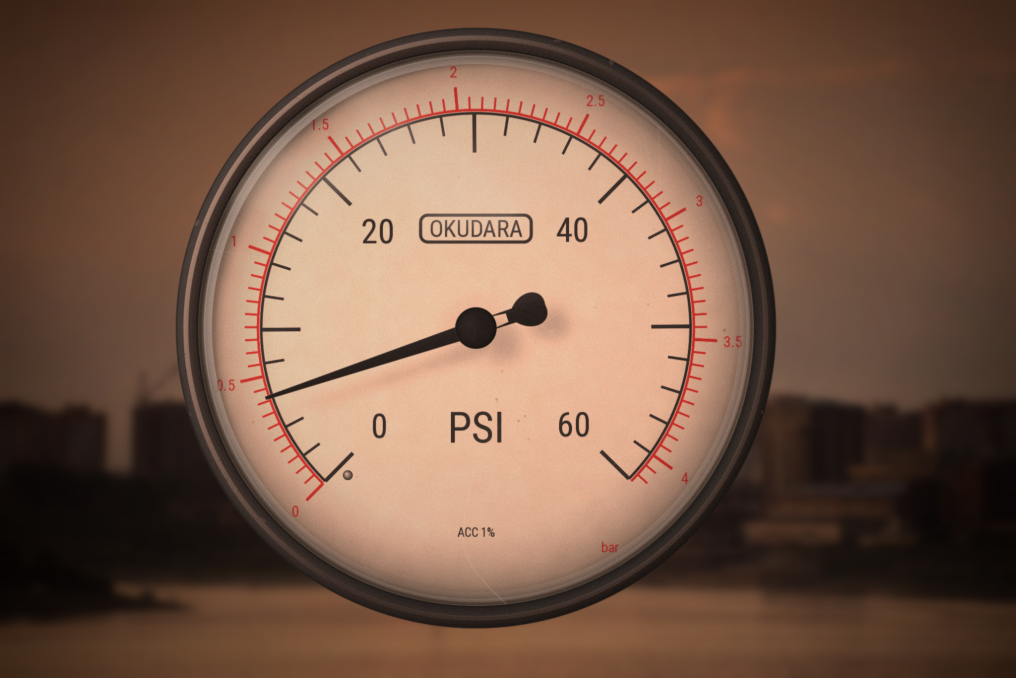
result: {"value": 6, "unit": "psi"}
